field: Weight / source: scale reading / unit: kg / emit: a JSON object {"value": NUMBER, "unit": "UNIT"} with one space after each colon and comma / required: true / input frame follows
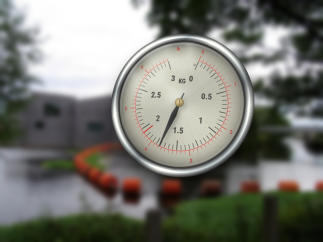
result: {"value": 1.7, "unit": "kg"}
